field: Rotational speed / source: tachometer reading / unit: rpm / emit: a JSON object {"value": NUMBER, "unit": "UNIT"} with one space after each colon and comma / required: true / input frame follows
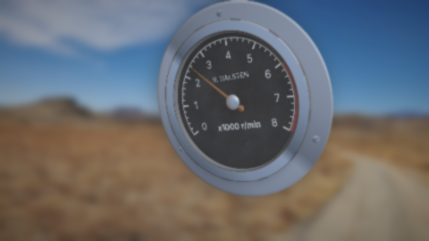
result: {"value": 2400, "unit": "rpm"}
